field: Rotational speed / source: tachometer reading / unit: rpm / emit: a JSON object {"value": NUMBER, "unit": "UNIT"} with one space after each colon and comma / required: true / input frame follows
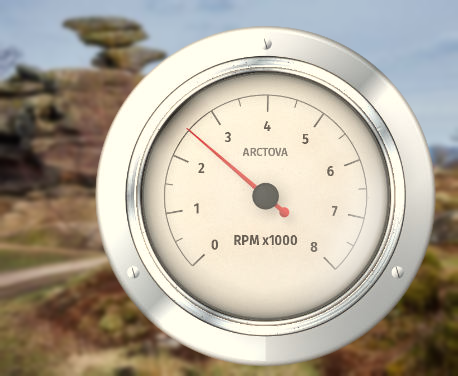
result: {"value": 2500, "unit": "rpm"}
